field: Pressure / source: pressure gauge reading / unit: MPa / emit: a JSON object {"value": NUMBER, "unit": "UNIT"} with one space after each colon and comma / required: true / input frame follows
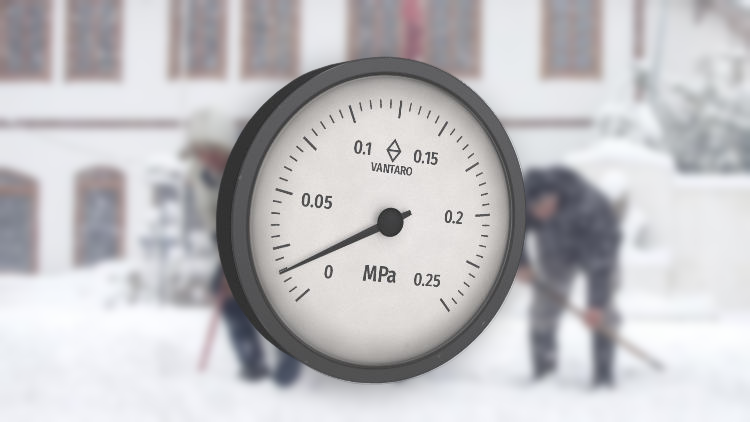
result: {"value": 0.015, "unit": "MPa"}
